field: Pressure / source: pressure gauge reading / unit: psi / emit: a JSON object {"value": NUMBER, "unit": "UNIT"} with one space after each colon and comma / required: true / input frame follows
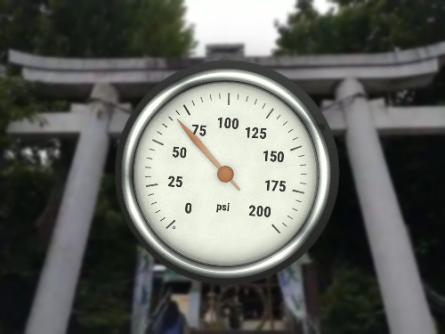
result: {"value": 67.5, "unit": "psi"}
